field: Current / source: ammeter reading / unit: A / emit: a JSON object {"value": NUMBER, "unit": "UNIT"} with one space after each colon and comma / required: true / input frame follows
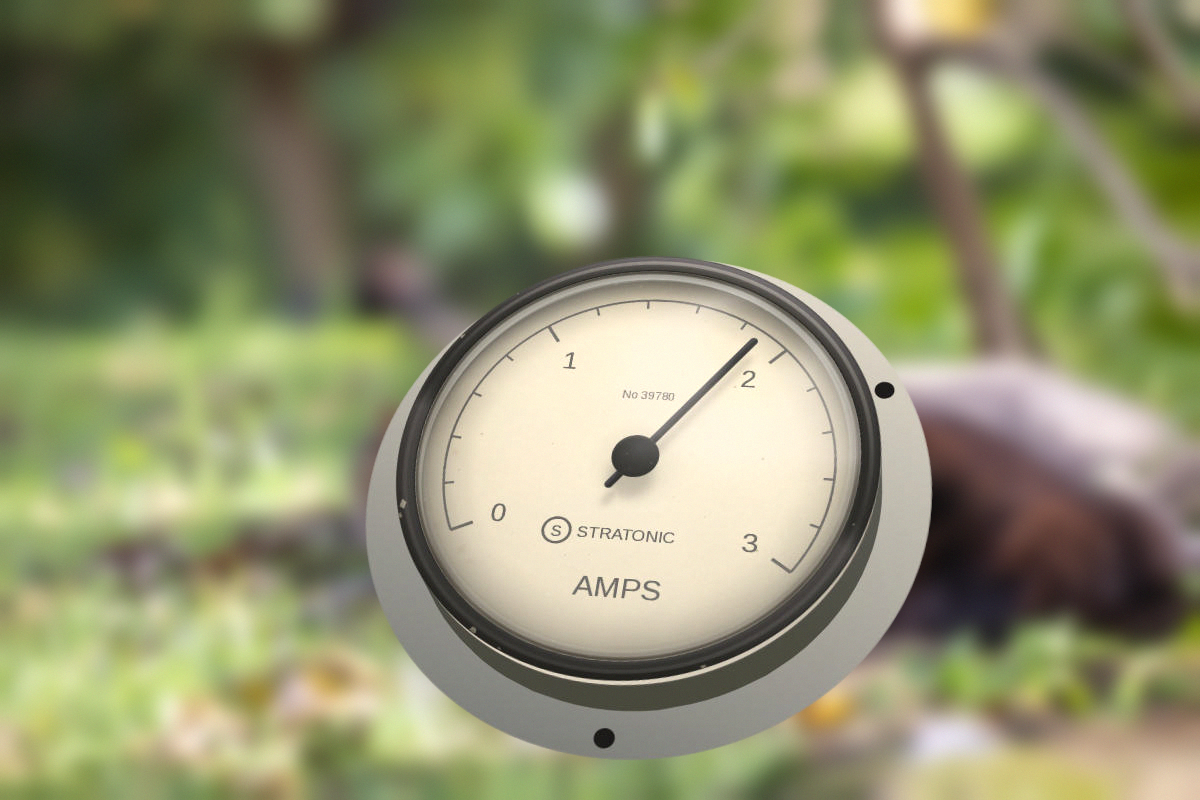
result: {"value": 1.9, "unit": "A"}
